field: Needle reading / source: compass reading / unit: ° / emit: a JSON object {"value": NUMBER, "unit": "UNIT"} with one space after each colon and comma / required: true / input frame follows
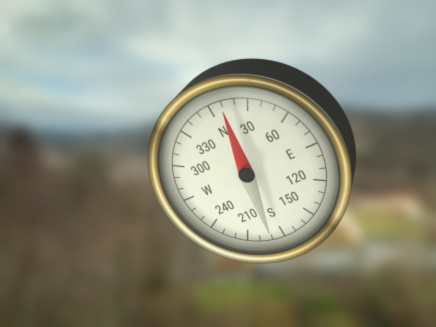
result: {"value": 10, "unit": "°"}
